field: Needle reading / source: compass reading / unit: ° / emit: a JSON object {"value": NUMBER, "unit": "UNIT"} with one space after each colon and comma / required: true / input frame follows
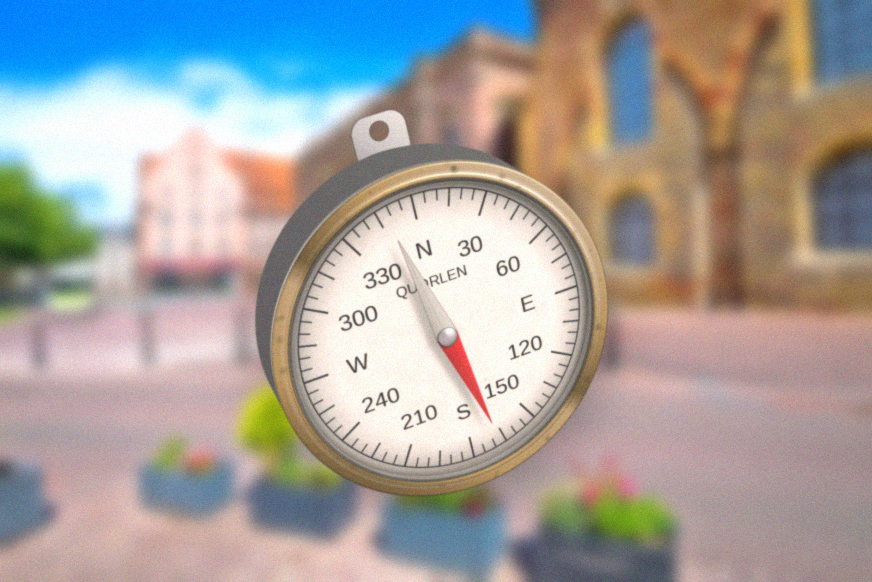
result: {"value": 167.5, "unit": "°"}
